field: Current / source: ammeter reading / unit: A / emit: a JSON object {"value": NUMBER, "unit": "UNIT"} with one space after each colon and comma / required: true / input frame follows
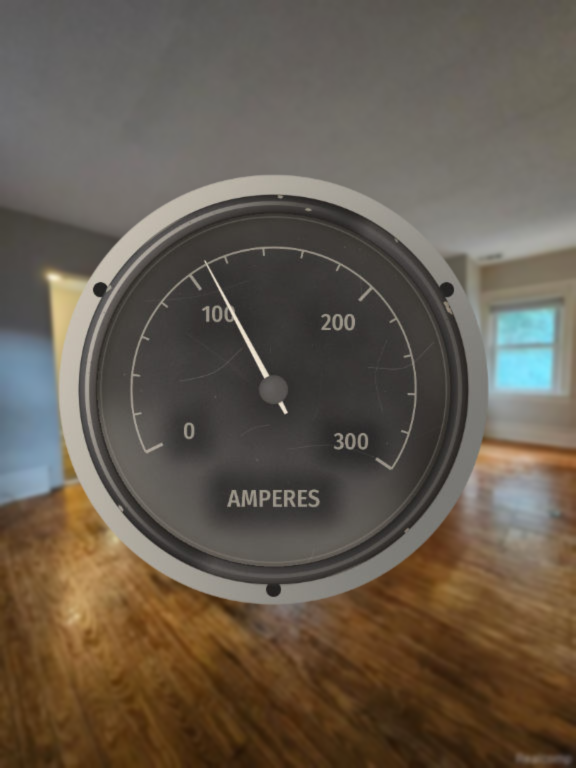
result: {"value": 110, "unit": "A"}
